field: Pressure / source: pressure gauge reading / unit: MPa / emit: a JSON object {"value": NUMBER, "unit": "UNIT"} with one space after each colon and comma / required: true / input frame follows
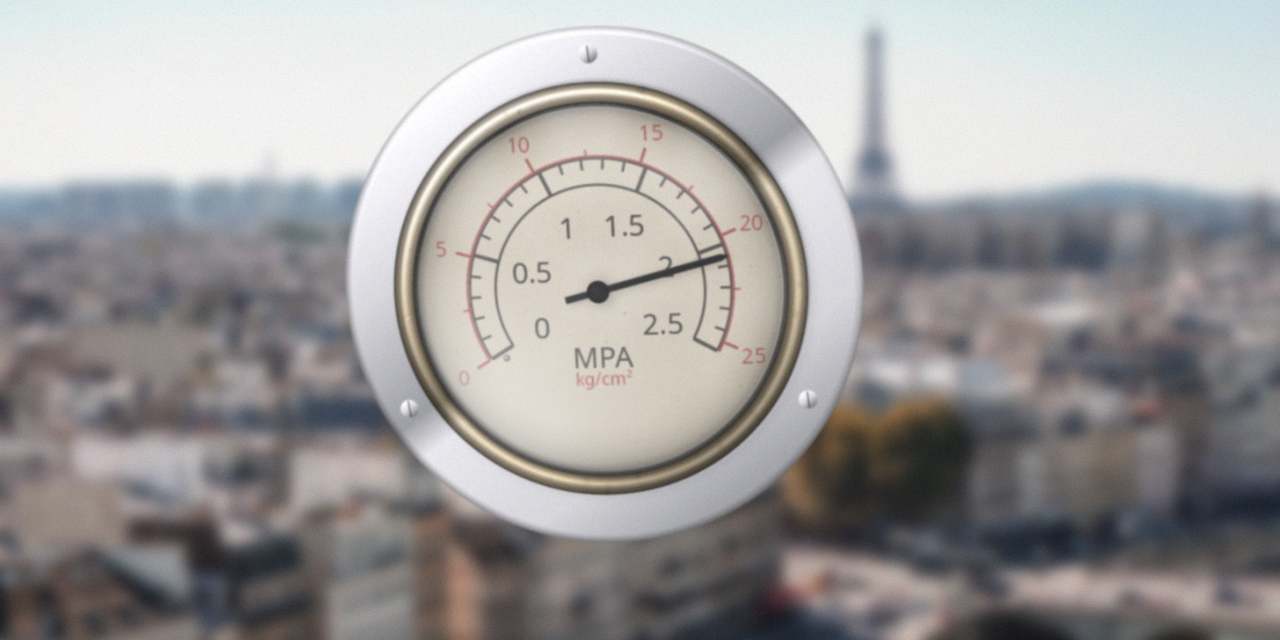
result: {"value": 2.05, "unit": "MPa"}
